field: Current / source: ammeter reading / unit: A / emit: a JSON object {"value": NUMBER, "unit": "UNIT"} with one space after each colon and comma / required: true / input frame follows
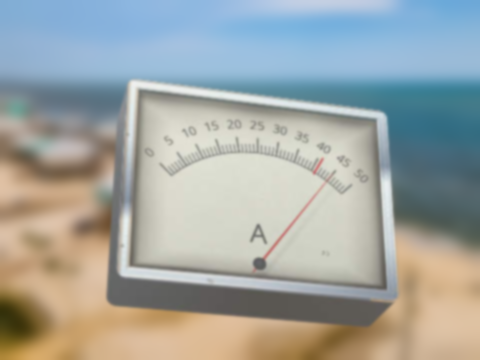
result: {"value": 45, "unit": "A"}
